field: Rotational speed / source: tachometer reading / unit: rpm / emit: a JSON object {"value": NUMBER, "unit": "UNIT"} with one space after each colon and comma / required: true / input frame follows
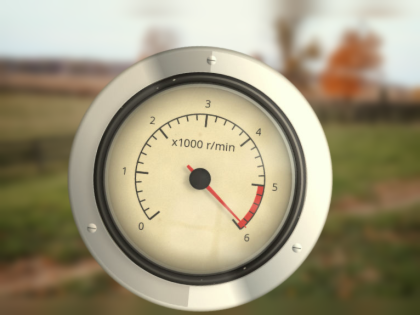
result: {"value": 5900, "unit": "rpm"}
